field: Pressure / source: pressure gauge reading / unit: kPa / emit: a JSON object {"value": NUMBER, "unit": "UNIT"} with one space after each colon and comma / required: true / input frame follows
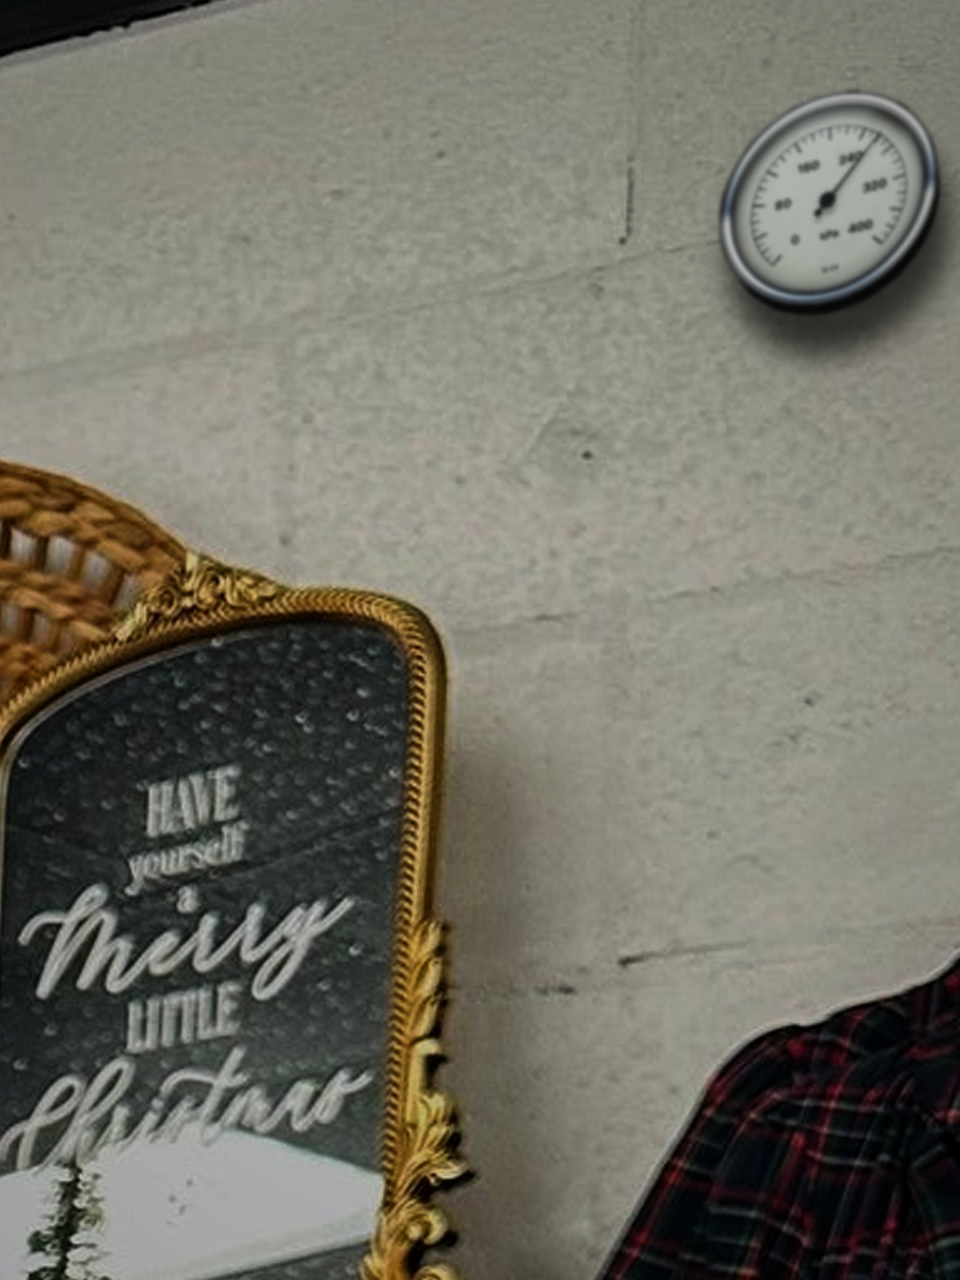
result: {"value": 260, "unit": "kPa"}
